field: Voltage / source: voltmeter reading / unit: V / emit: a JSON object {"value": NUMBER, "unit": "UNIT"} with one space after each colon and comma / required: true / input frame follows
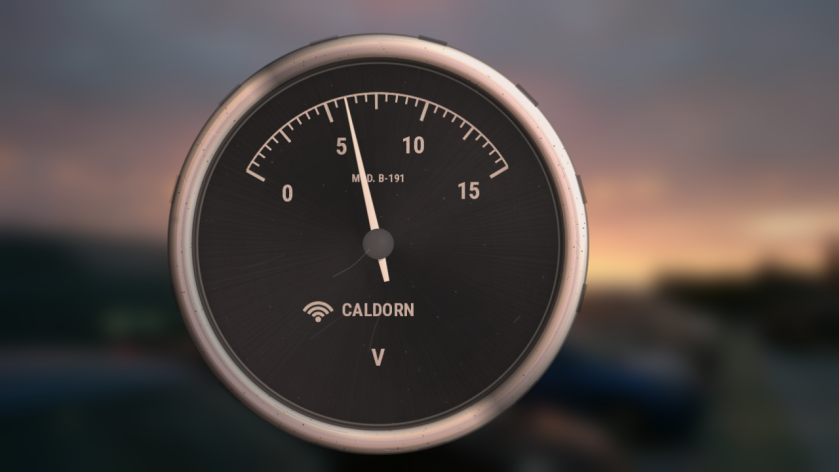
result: {"value": 6, "unit": "V"}
